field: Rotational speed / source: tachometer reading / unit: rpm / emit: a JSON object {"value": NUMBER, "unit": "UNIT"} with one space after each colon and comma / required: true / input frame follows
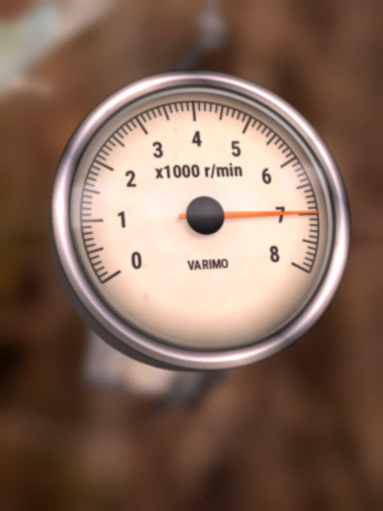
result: {"value": 7000, "unit": "rpm"}
